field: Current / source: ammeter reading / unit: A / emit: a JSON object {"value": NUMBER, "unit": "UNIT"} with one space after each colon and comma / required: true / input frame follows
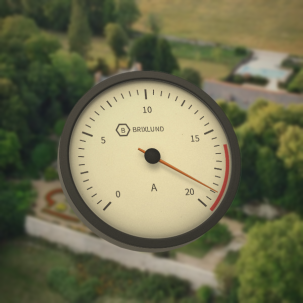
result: {"value": 19, "unit": "A"}
